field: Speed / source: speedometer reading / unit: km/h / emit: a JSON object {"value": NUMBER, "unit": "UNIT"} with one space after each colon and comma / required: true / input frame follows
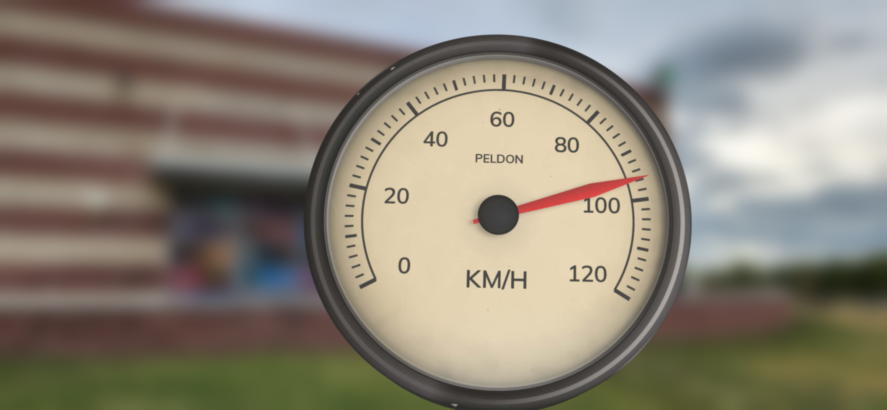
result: {"value": 96, "unit": "km/h"}
